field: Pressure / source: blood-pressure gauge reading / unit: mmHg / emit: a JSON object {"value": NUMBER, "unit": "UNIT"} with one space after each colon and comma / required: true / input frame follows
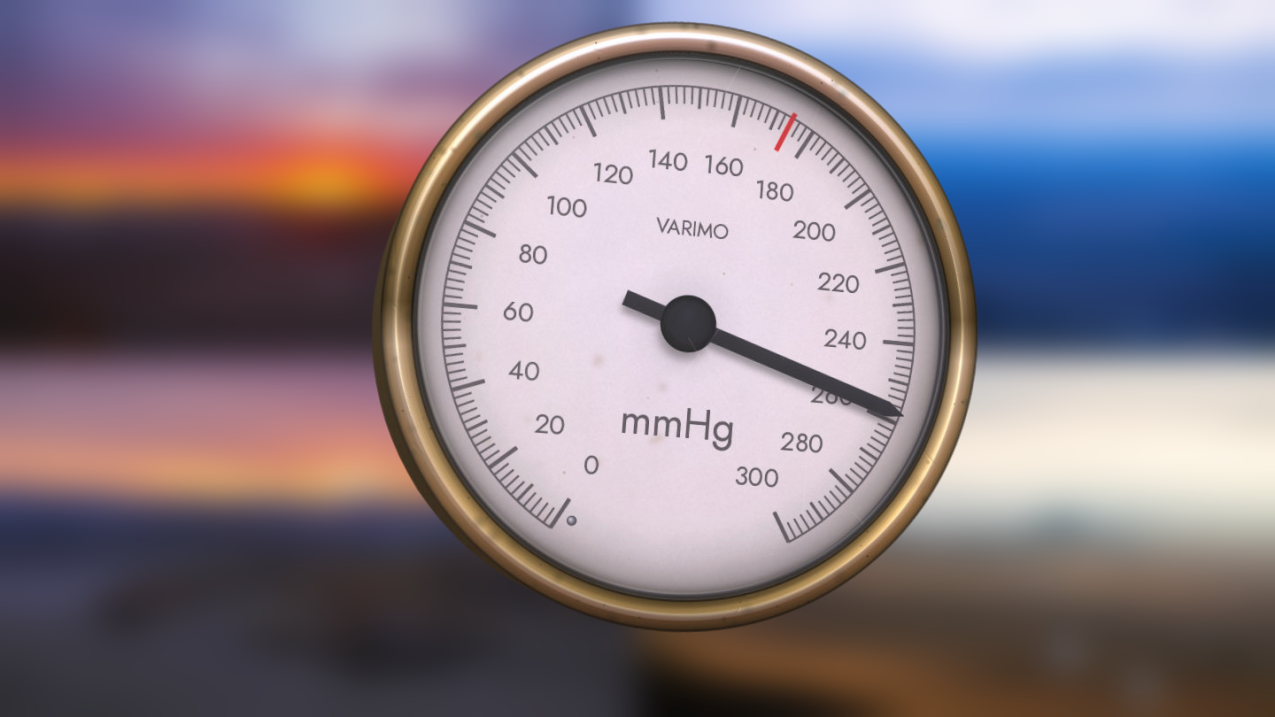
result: {"value": 258, "unit": "mmHg"}
